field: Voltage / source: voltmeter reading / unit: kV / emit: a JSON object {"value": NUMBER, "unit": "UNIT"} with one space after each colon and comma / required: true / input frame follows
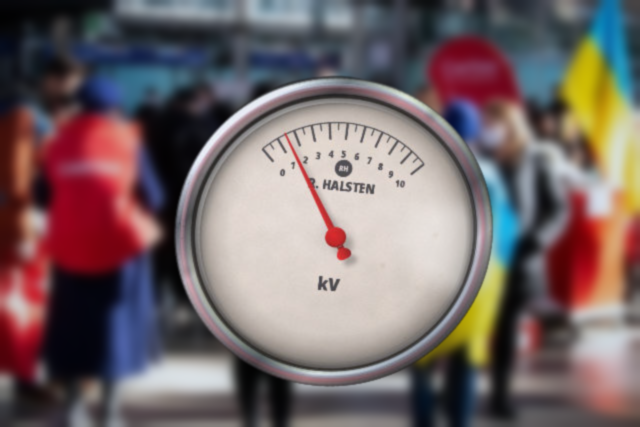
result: {"value": 1.5, "unit": "kV"}
